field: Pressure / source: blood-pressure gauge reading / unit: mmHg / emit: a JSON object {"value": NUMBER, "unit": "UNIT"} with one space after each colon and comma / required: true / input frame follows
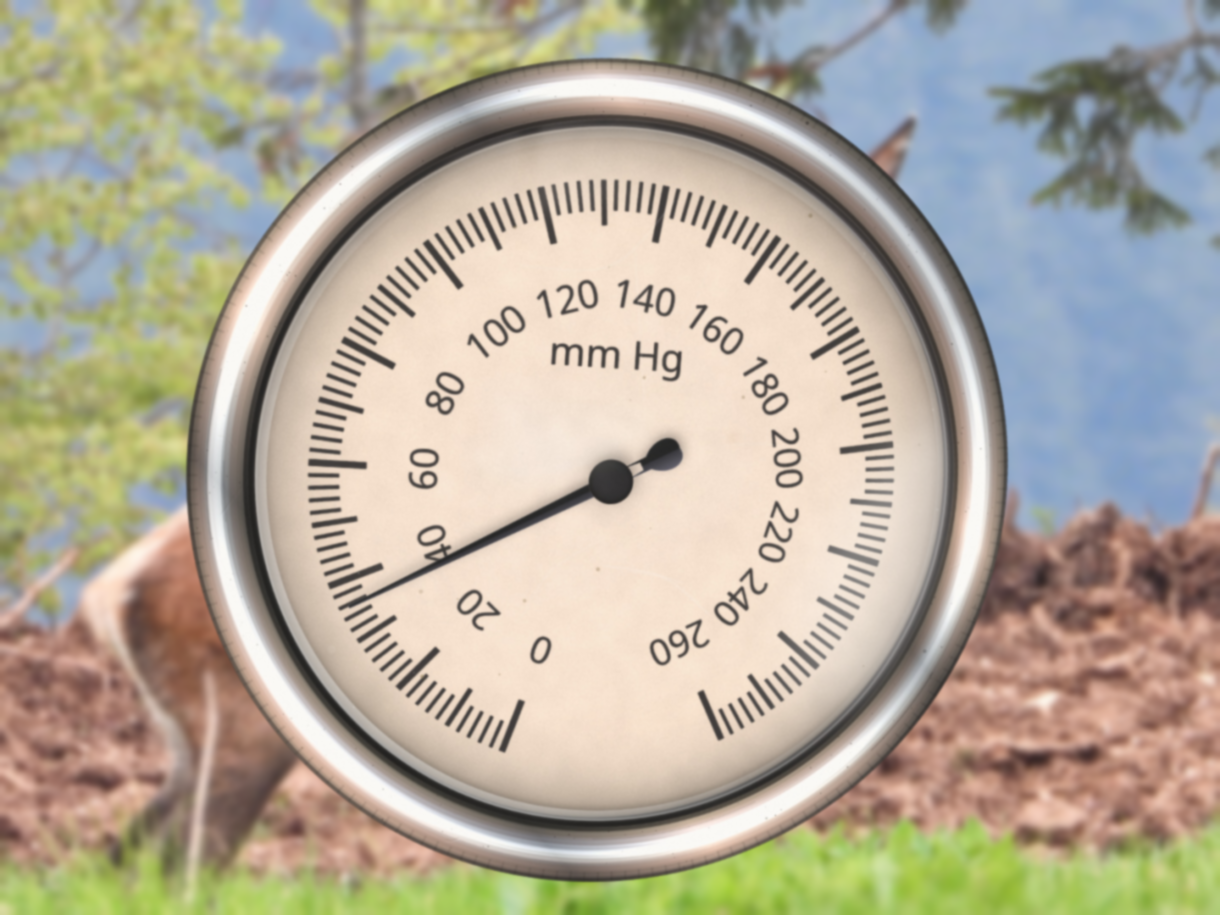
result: {"value": 36, "unit": "mmHg"}
